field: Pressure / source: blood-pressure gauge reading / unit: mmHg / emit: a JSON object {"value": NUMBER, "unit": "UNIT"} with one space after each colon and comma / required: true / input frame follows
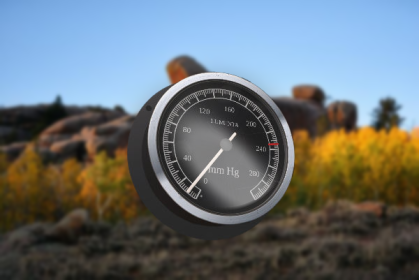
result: {"value": 10, "unit": "mmHg"}
